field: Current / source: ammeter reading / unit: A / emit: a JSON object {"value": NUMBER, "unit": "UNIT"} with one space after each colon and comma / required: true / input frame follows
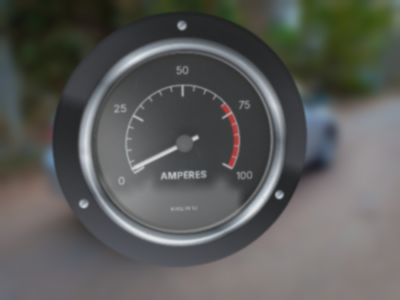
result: {"value": 2.5, "unit": "A"}
